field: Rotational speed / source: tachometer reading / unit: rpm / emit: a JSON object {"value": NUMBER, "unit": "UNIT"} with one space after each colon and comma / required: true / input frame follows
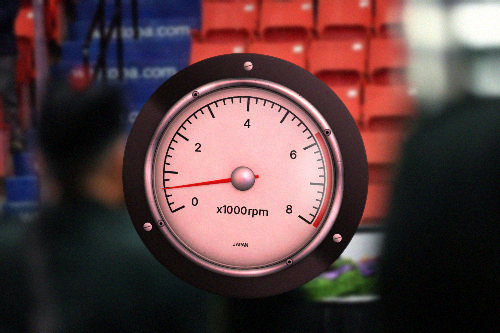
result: {"value": 600, "unit": "rpm"}
